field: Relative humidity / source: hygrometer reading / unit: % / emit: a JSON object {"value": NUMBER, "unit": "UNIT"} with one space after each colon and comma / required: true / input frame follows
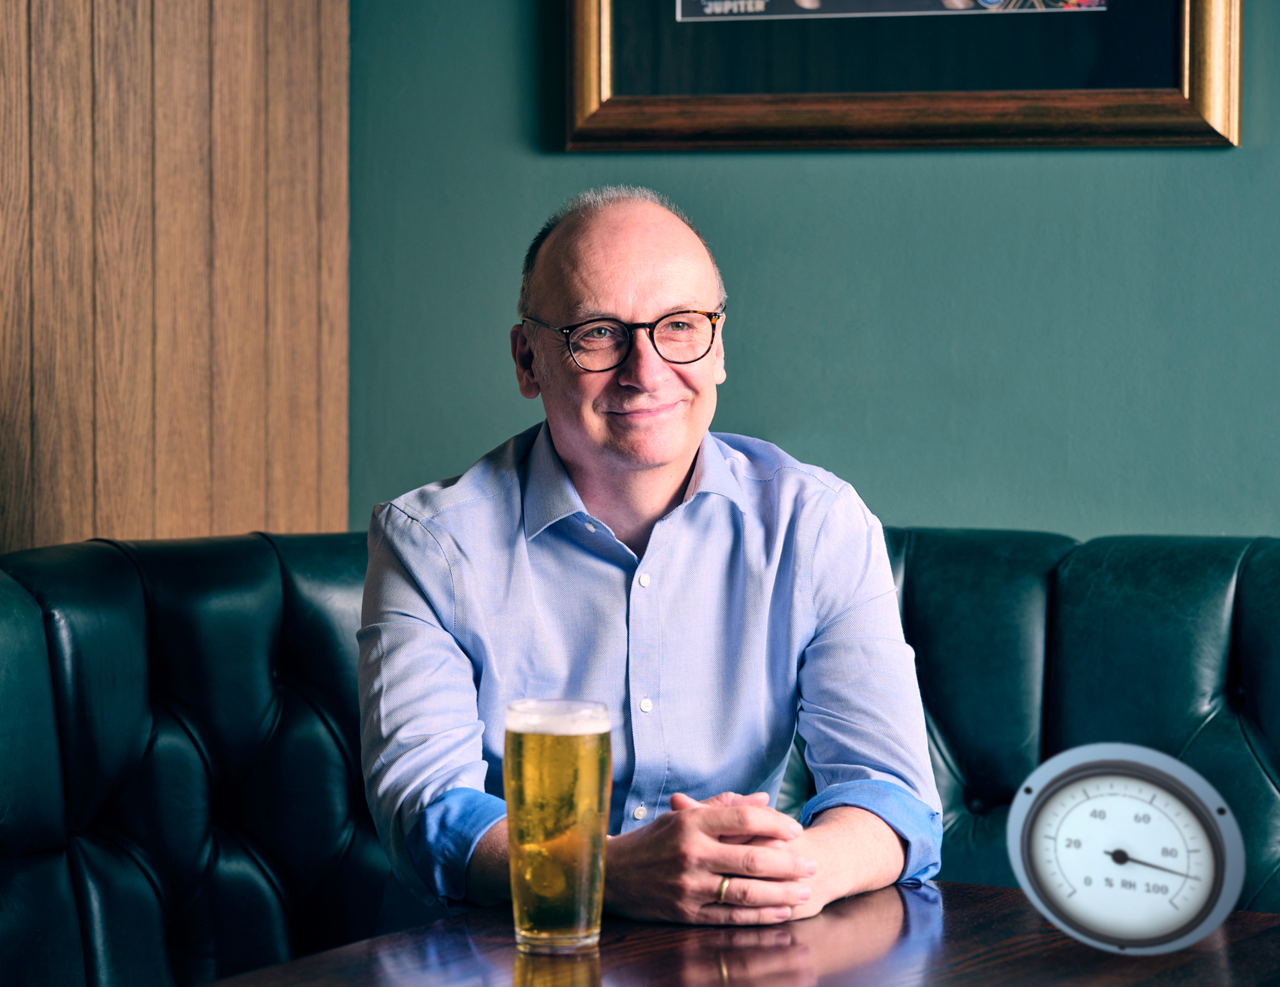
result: {"value": 88, "unit": "%"}
